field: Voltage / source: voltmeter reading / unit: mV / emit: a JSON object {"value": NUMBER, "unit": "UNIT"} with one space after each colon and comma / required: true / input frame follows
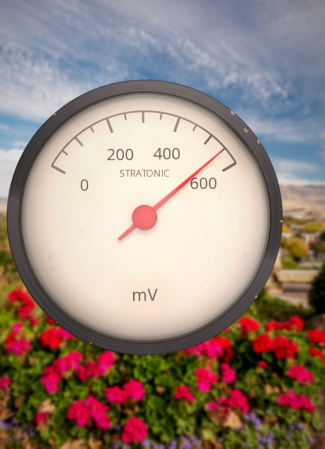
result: {"value": 550, "unit": "mV"}
